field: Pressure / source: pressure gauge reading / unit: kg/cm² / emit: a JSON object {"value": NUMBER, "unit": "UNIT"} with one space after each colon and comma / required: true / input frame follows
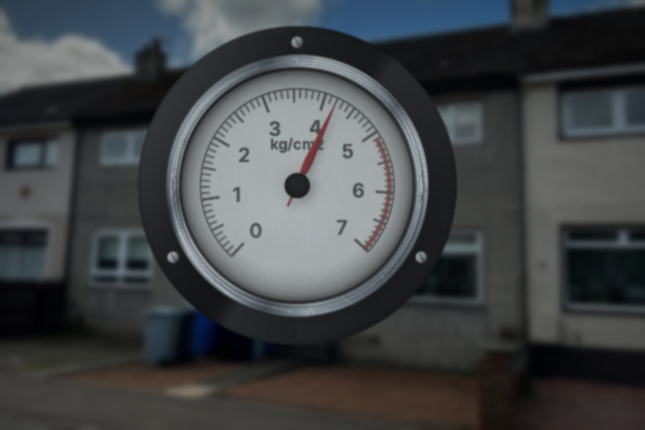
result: {"value": 4.2, "unit": "kg/cm²"}
